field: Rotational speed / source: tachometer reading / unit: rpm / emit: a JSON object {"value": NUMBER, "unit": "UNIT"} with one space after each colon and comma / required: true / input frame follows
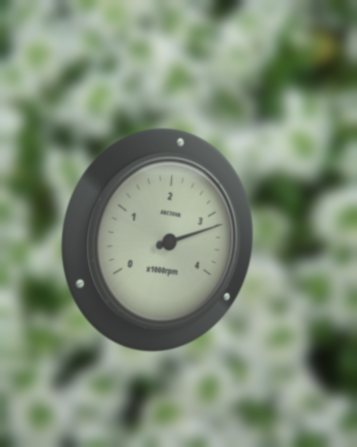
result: {"value": 3200, "unit": "rpm"}
